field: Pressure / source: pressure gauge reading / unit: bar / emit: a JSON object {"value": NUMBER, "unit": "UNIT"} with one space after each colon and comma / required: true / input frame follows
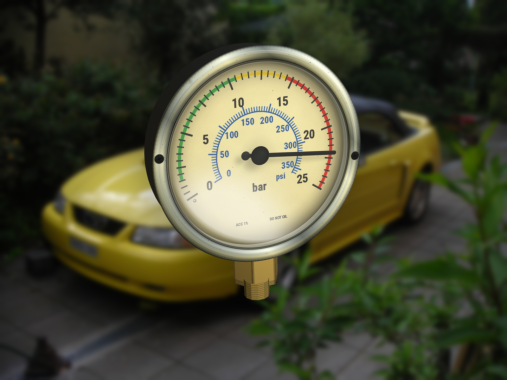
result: {"value": 22, "unit": "bar"}
